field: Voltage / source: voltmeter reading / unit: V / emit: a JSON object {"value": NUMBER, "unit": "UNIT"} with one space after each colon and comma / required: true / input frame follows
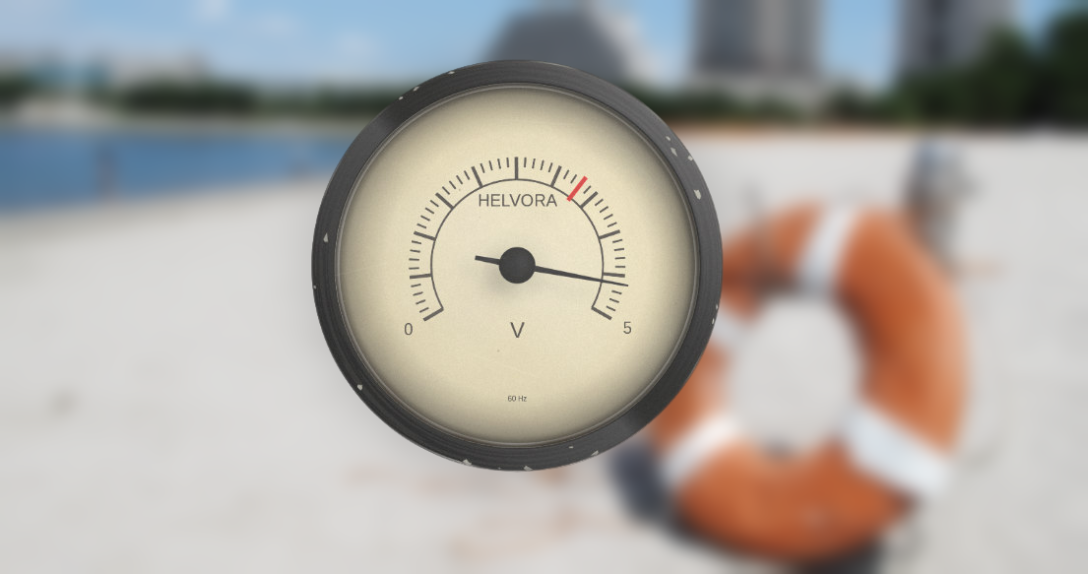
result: {"value": 4.6, "unit": "V"}
